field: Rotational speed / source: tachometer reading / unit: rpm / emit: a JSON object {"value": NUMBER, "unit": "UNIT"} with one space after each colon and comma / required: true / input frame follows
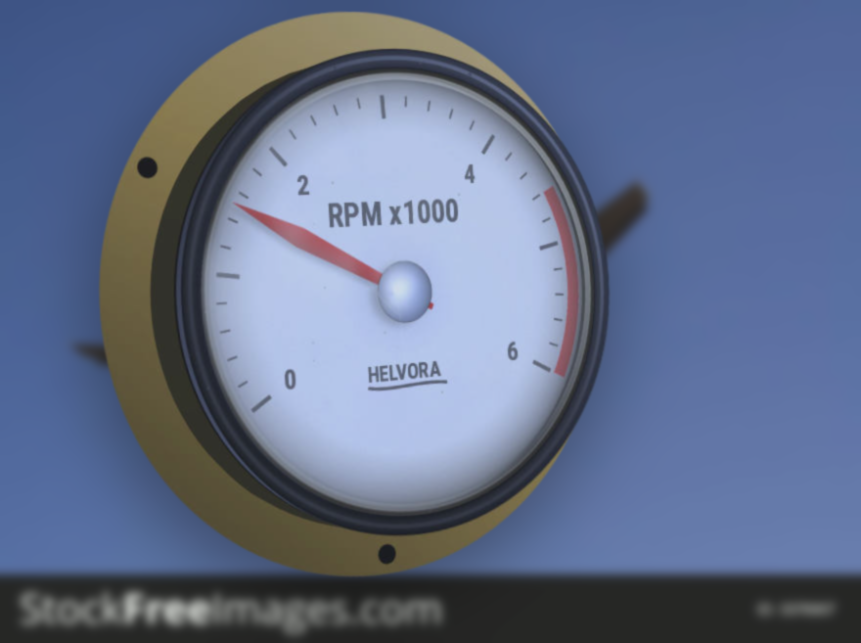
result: {"value": 1500, "unit": "rpm"}
